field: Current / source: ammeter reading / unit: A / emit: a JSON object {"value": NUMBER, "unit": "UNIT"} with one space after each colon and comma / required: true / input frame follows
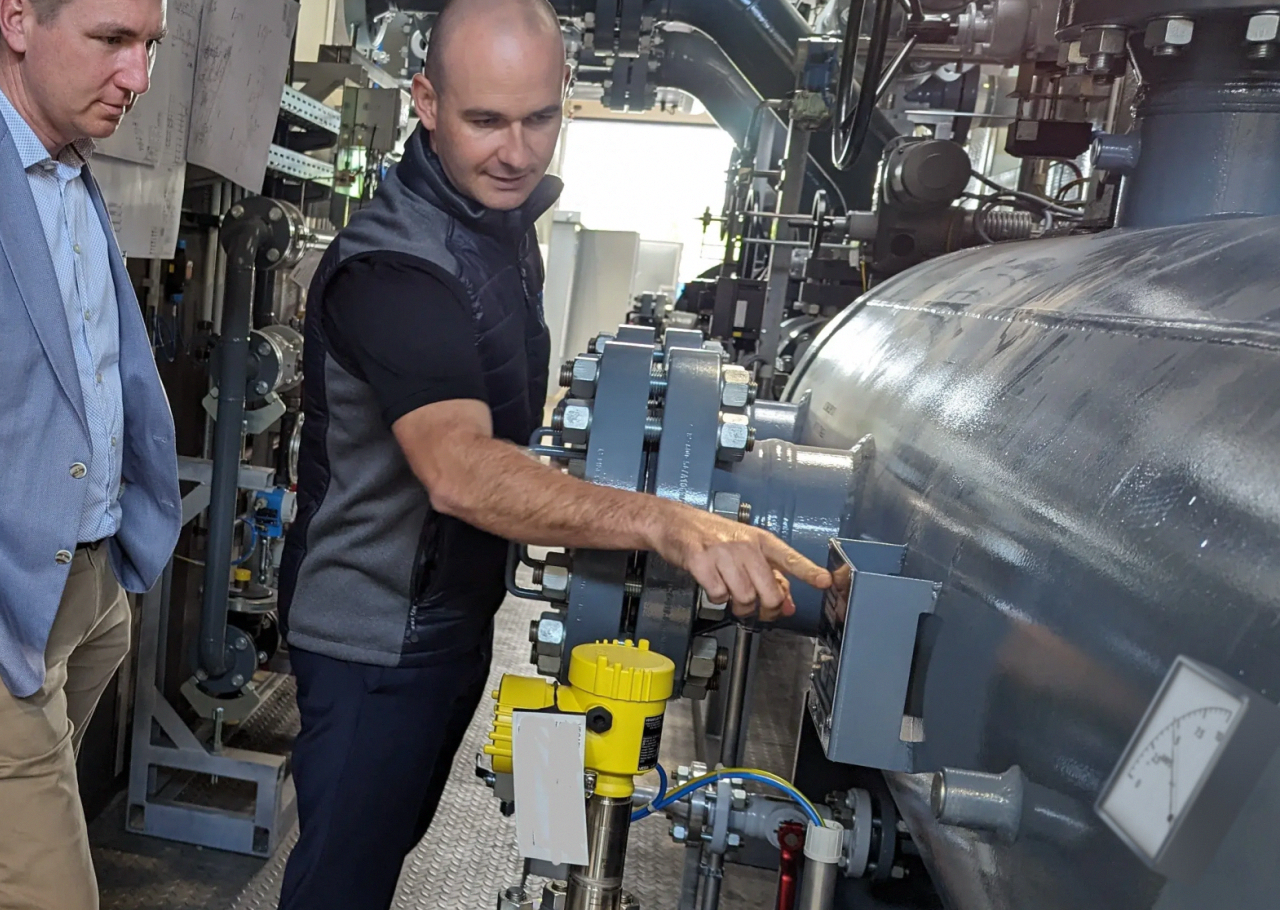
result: {"value": 5, "unit": "A"}
